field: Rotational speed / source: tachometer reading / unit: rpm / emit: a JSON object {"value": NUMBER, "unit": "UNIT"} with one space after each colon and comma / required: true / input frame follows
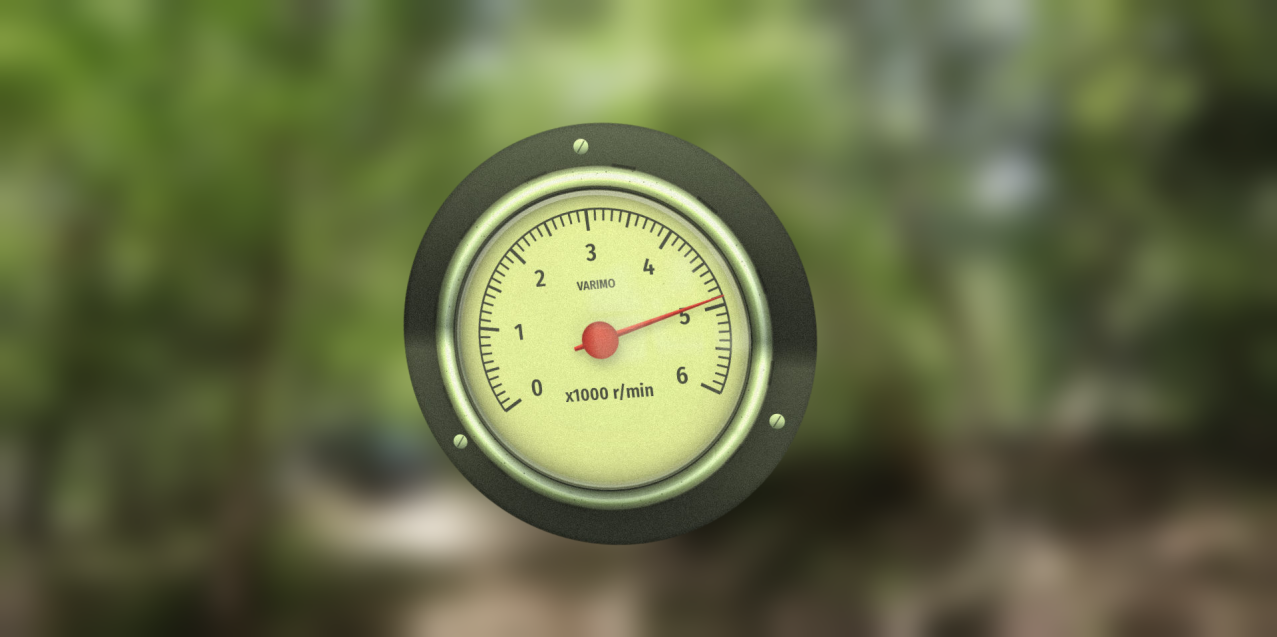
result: {"value": 4900, "unit": "rpm"}
